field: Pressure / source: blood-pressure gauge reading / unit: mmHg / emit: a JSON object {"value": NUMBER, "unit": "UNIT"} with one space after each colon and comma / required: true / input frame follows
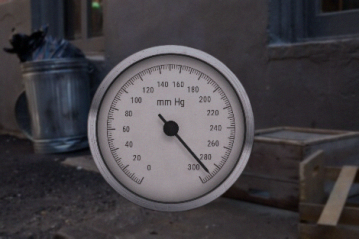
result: {"value": 290, "unit": "mmHg"}
